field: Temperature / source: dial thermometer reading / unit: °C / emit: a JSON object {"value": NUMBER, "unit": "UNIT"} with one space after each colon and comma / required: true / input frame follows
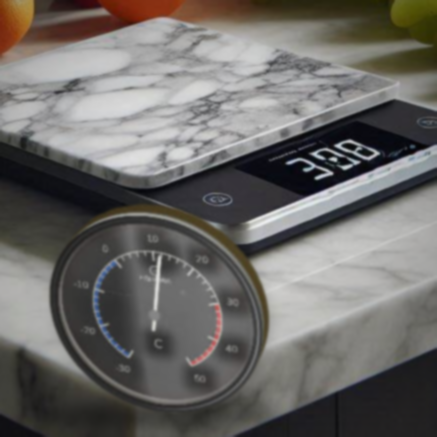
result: {"value": 12, "unit": "°C"}
